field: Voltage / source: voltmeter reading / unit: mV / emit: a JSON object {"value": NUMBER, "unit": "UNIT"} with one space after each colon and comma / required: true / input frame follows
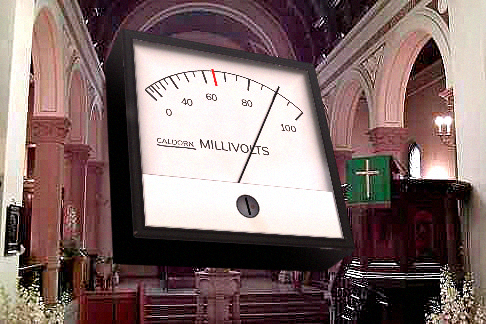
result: {"value": 90, "unit": "mV"}
